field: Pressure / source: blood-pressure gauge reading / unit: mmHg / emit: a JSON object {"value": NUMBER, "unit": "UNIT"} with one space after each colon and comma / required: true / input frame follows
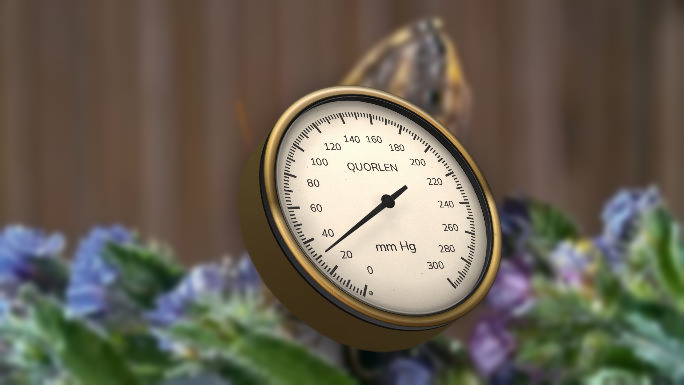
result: {"value": 30, "unit": "mmHg"}
